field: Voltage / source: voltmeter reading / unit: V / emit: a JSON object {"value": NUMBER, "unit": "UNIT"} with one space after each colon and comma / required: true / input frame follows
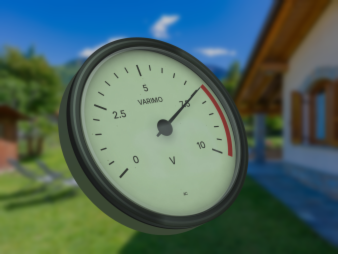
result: {"value": 7.5, "unit": "V"}
